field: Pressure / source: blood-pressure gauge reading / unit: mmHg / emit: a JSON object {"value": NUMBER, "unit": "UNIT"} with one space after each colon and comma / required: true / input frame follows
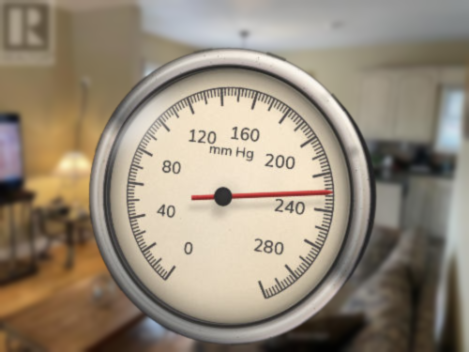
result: {"value": 230, "unit": "mmHg"}
